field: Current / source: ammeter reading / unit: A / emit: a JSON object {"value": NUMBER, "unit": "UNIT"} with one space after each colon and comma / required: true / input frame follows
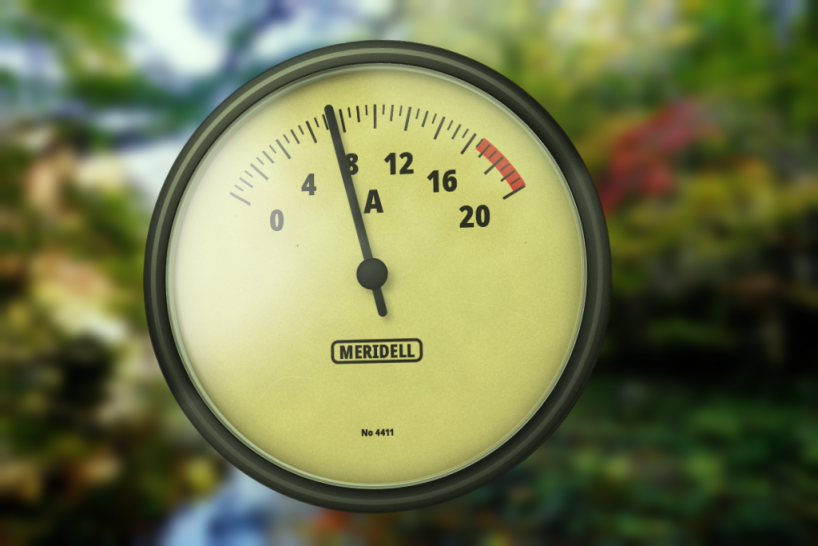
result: {"value": 7.5, "unit": "A"}
